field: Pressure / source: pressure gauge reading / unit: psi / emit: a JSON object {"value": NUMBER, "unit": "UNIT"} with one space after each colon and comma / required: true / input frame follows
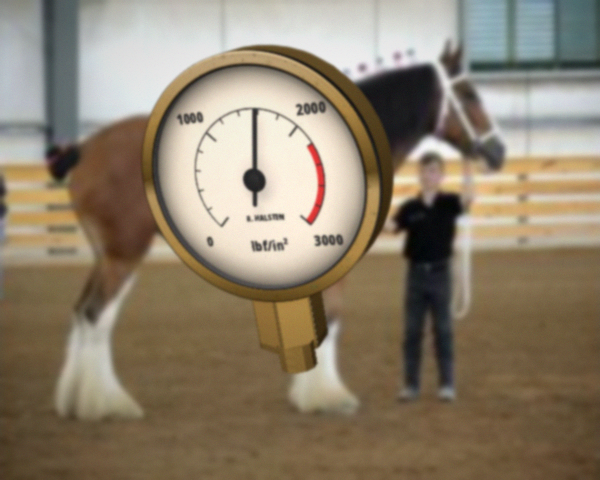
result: {"value": 1600, "unit": "psi"}
